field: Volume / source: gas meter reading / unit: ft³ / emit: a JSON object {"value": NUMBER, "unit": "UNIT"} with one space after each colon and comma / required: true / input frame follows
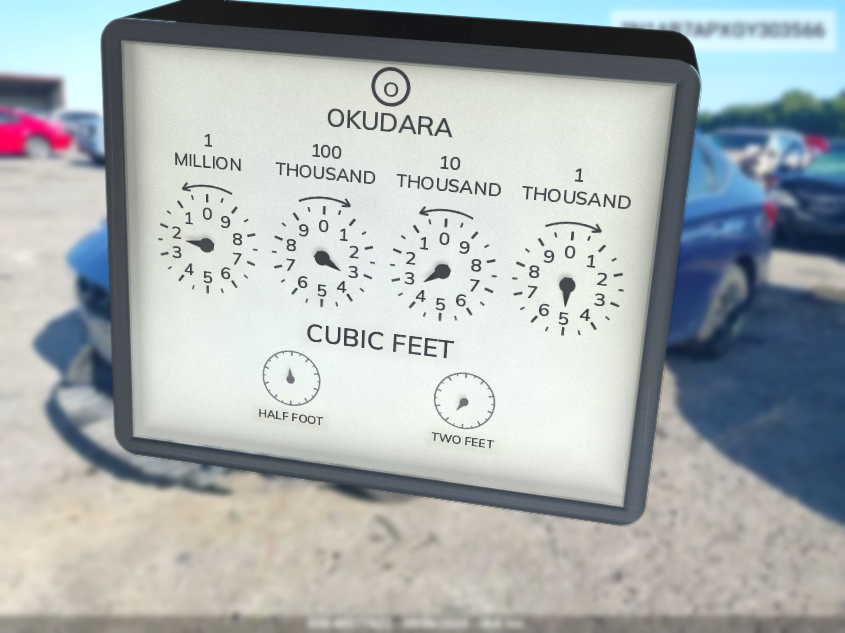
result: {"value": 233500, "unit": "ft³"}
